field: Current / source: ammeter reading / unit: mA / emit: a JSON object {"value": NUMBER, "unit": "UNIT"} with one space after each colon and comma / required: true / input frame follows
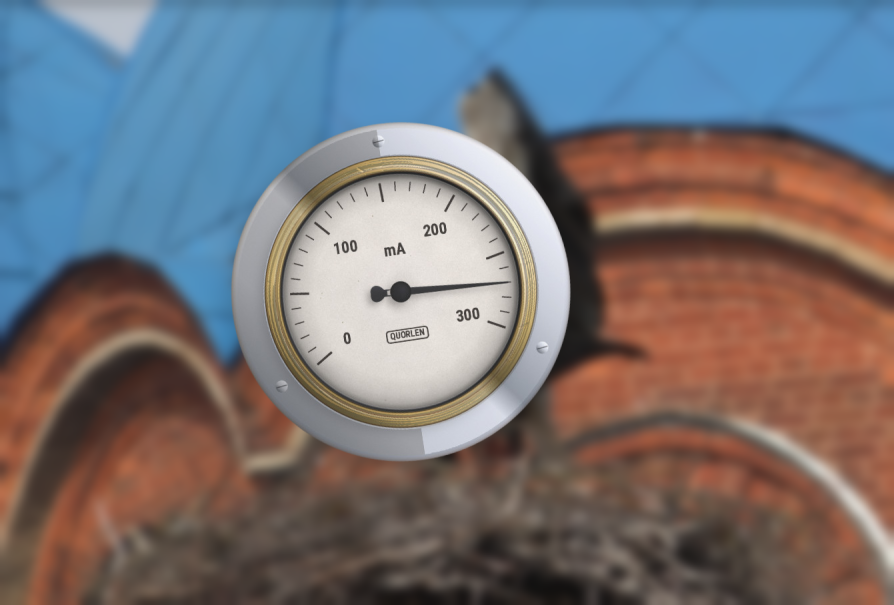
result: {"value": 270, "unit": "mA"}
